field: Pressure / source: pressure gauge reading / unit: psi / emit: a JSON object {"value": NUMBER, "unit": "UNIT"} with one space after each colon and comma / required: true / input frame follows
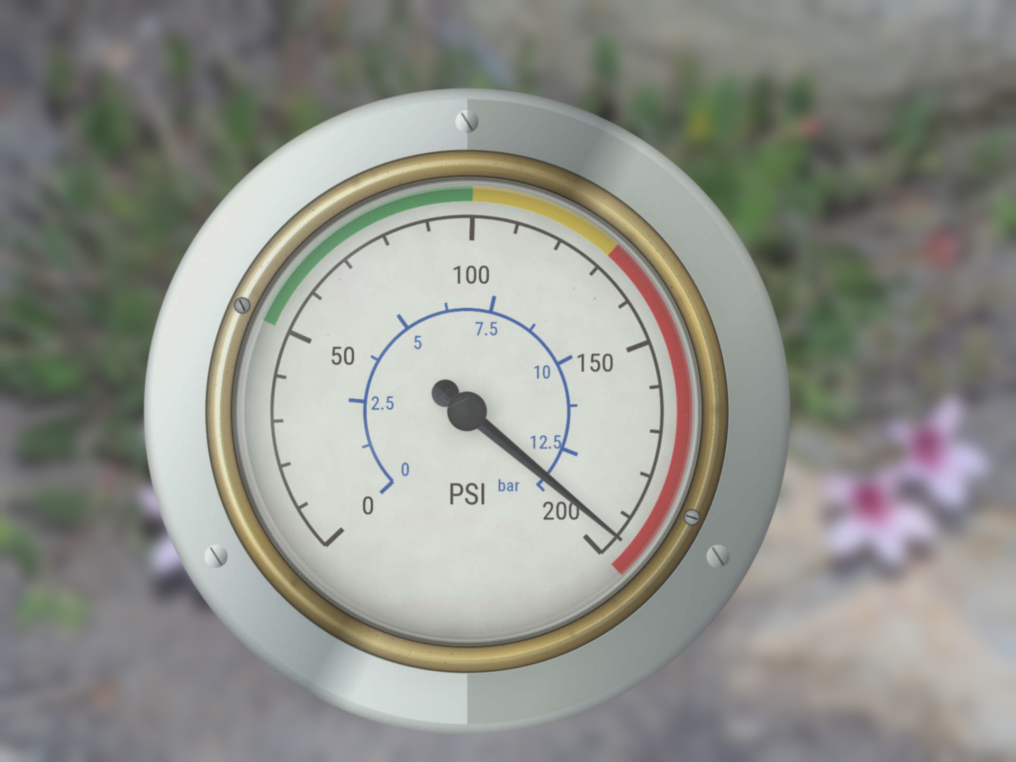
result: {"value": 195, "unit": "psi"}
